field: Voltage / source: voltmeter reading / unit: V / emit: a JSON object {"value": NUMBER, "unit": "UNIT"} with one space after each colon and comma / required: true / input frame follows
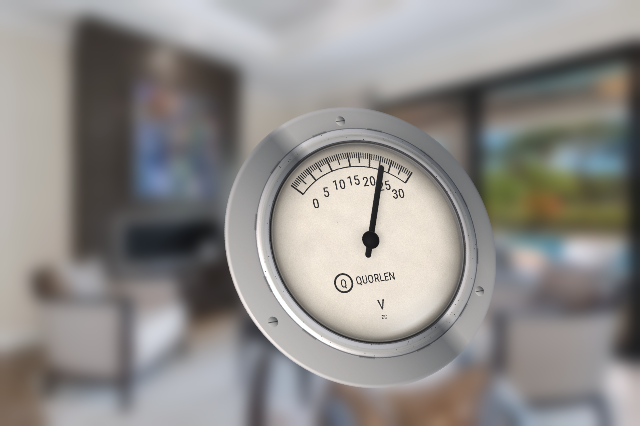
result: {"value": 22.5, "unit": "V"}
